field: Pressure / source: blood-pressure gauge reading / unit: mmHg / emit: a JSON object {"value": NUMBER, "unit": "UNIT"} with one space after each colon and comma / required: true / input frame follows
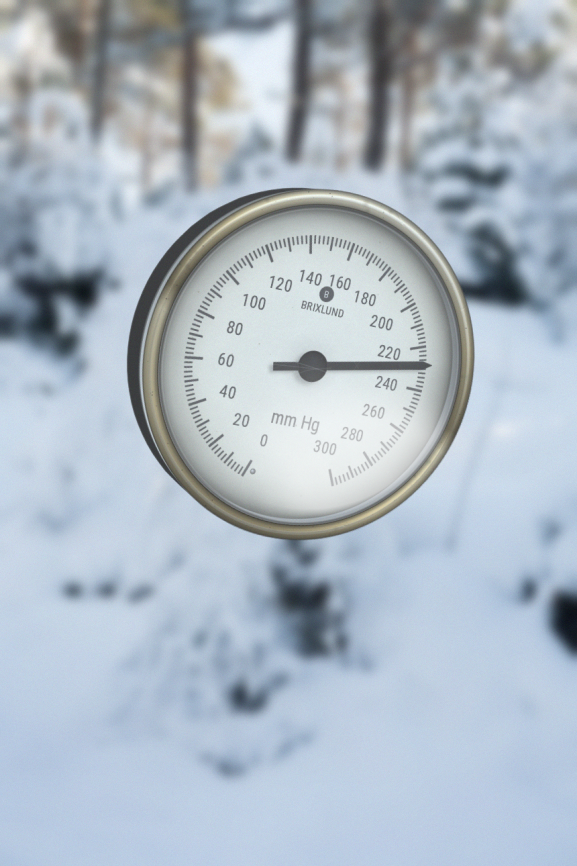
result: {"value": 228, "unit": "mmHg"}
